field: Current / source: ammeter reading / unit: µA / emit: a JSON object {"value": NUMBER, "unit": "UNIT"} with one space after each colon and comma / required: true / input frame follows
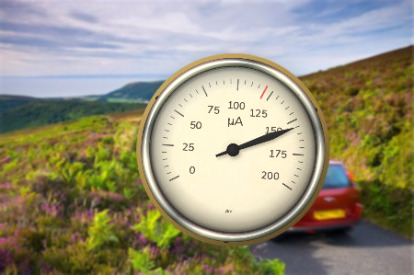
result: {"value": 155, "unit": "µA"}
